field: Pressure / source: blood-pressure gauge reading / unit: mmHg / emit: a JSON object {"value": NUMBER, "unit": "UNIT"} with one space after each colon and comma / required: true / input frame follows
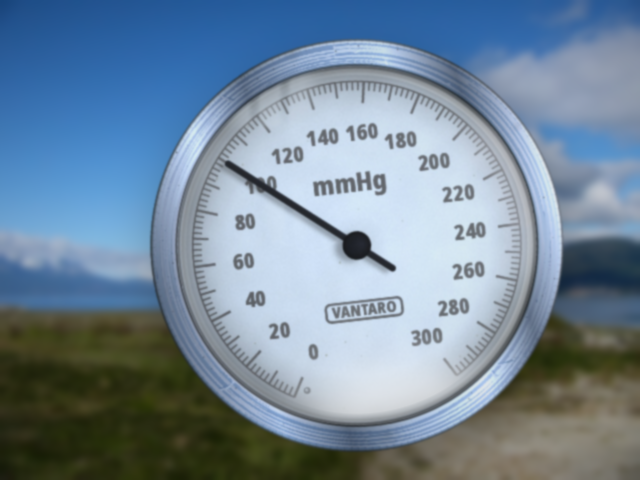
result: {"value": 100, "unit": "mmHg"}
